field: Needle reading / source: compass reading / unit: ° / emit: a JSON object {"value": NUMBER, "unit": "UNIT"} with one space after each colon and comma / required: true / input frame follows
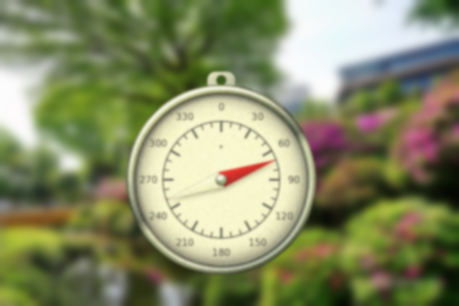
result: {"value": 70, "unit": "°"}
